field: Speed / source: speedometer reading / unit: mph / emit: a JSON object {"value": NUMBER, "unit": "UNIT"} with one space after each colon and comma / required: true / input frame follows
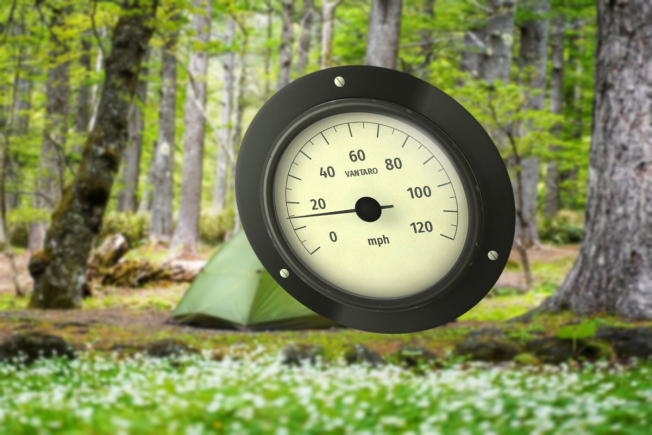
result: {"value": 15, "unit": "mph"}
